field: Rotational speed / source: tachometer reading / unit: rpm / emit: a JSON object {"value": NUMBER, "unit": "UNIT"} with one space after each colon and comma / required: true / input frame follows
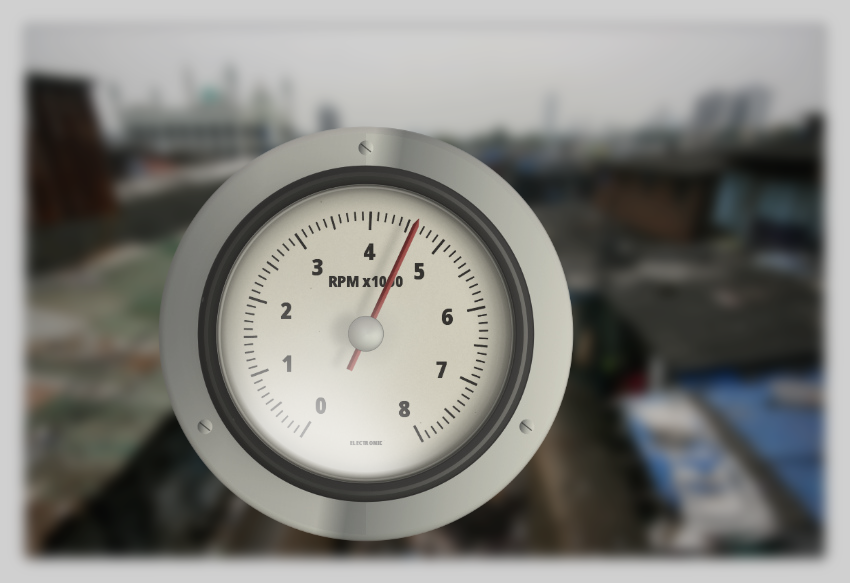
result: {"value": 4600, "unit": "rpm"}
